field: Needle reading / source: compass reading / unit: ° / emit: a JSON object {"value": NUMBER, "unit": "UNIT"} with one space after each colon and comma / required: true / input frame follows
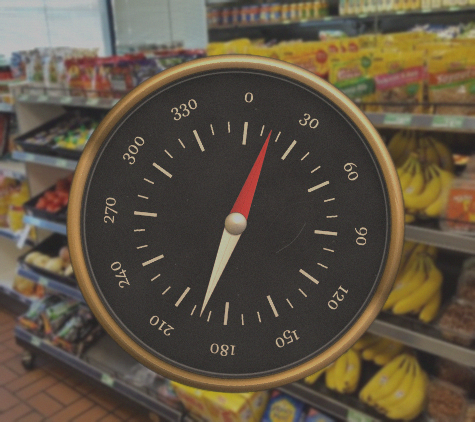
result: {"value": 15, "unit": "°"}
